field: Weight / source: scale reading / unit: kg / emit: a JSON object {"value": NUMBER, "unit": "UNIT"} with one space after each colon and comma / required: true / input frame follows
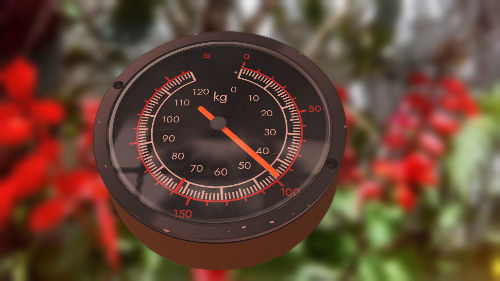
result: {"value": 45, "unit": "kg"}
